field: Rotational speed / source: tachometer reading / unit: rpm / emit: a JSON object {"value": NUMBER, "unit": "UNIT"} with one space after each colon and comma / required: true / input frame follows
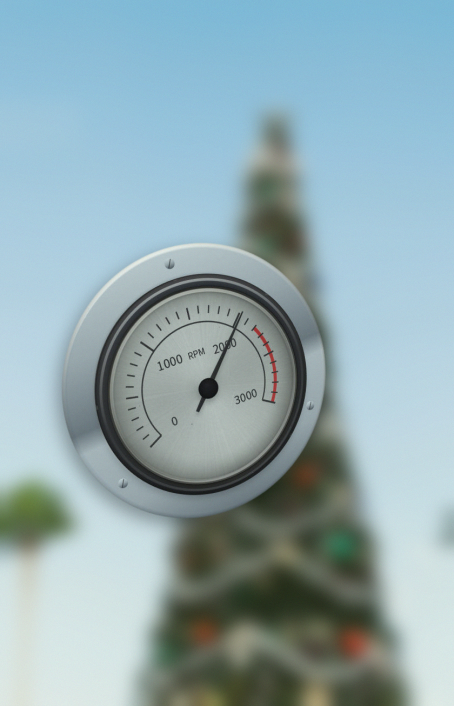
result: {"value": 2000, "unit": "rpm"}
